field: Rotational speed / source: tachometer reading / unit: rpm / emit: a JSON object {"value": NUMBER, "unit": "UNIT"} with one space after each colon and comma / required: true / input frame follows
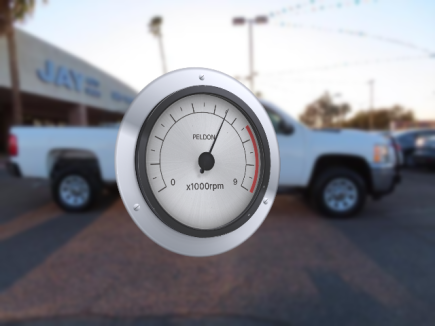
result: {"value": 5500, "unit": "rpm"}
